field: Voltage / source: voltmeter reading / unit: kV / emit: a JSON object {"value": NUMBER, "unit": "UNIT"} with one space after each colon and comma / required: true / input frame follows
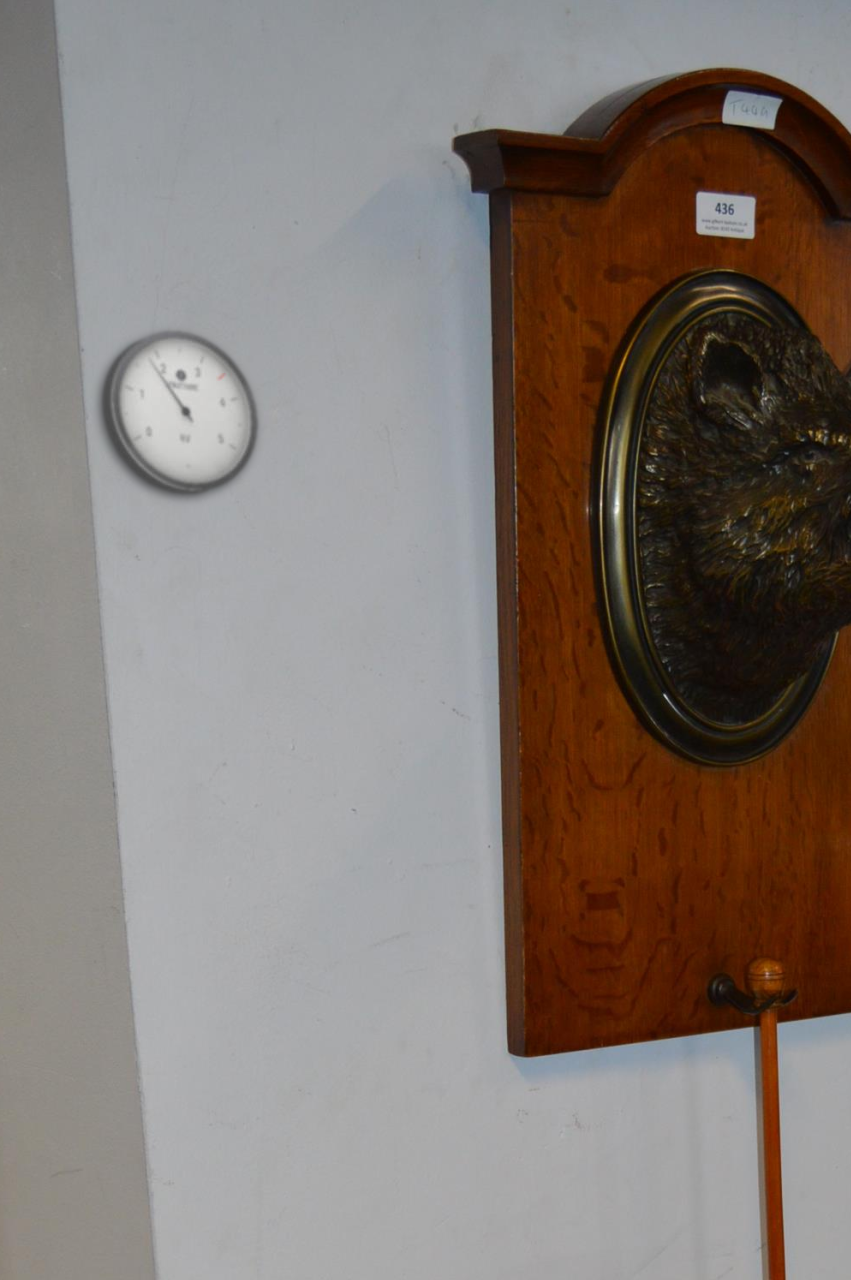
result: {"value": 1.75, "unit": "kV"}
